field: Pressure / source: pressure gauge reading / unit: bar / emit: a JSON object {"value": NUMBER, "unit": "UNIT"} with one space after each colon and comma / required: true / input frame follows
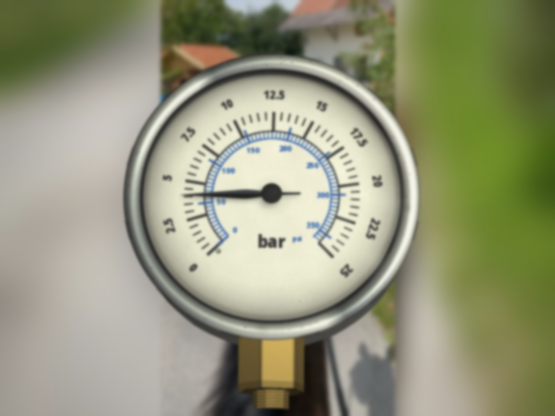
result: {"value": 4, "unit": "bar"}
